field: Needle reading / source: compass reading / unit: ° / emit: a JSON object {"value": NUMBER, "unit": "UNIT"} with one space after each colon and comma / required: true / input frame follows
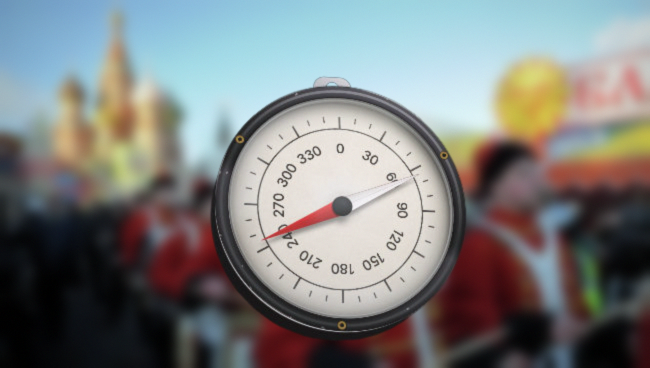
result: {"value": 245, "unit": "°"}
